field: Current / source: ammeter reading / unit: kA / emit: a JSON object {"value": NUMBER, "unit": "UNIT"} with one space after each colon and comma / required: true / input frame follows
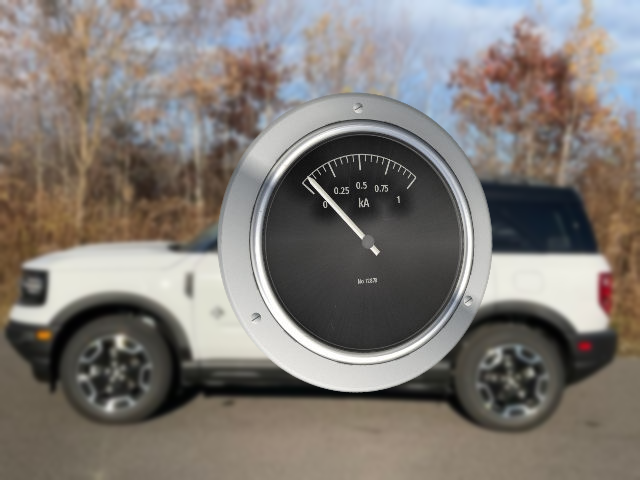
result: {"value": 0.05, "unit": "kA"}
